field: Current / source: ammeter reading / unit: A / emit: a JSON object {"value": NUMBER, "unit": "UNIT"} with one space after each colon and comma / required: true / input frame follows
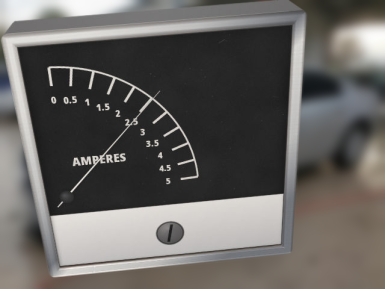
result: {"value": 2.5, "unit": "A"}
